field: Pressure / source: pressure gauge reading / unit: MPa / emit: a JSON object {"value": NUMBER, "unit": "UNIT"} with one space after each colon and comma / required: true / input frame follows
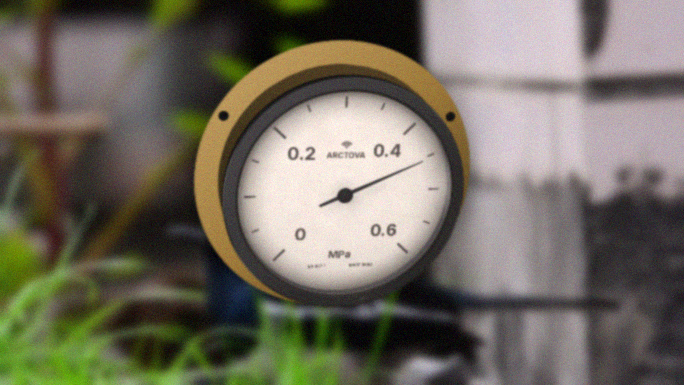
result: {"value": 0.45, "unit": "MPa"}
